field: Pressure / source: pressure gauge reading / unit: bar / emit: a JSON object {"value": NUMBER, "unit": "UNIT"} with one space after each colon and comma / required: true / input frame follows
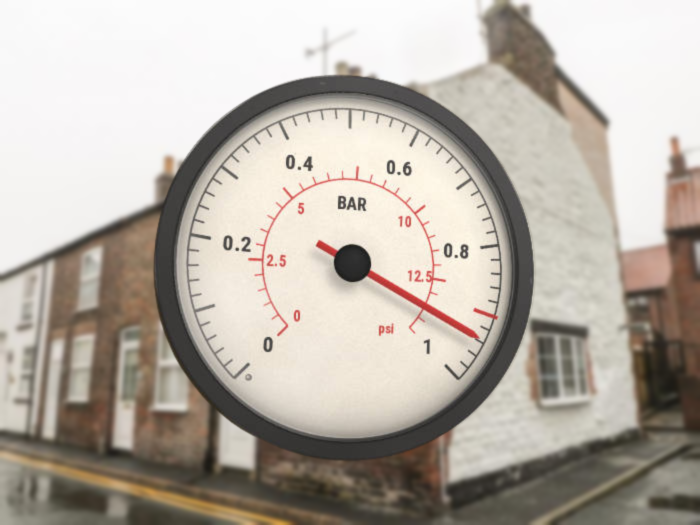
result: {"value": 0.94, "unit": "bar"}
